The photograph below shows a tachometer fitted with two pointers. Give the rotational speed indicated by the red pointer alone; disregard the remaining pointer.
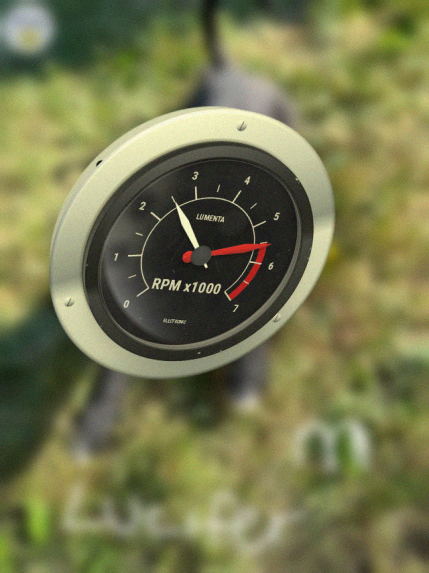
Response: 5500 rpm
